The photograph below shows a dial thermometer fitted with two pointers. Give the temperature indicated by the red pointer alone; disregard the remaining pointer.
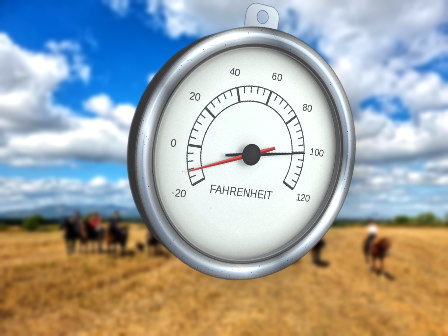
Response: -12 °F
